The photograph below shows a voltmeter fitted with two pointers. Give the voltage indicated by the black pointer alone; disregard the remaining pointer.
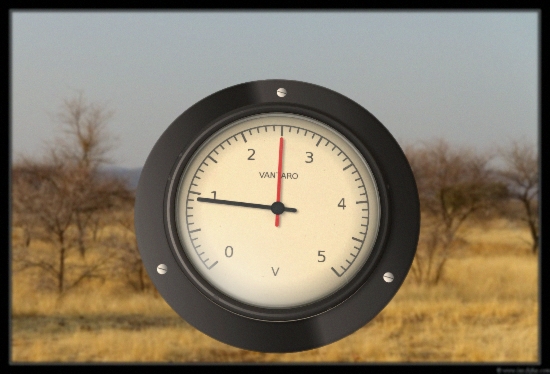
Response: 0.9 V
